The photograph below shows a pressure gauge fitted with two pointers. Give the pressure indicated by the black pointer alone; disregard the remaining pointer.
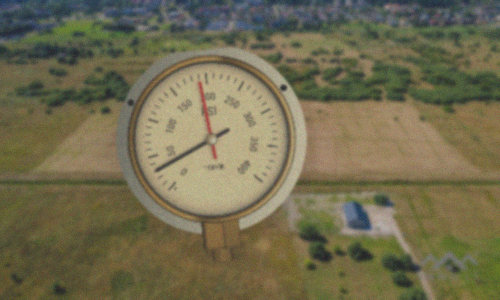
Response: 30 psi
